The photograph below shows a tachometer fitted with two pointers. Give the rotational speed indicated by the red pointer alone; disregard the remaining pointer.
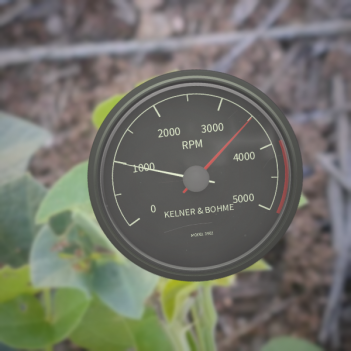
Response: 3500 rpm
